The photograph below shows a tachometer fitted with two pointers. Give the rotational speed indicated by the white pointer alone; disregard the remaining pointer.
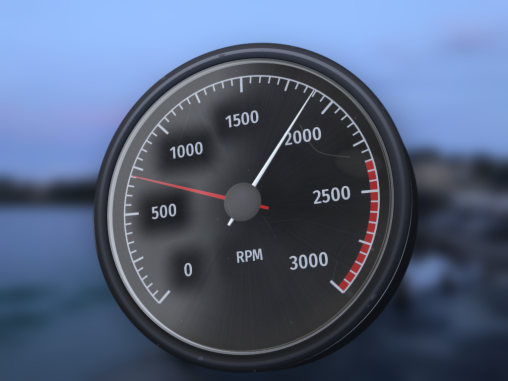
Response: 1900 rpm
